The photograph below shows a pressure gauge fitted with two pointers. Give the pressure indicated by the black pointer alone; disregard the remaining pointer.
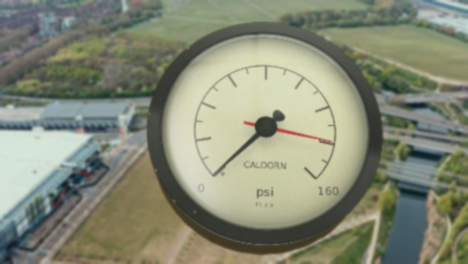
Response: 0 psi
